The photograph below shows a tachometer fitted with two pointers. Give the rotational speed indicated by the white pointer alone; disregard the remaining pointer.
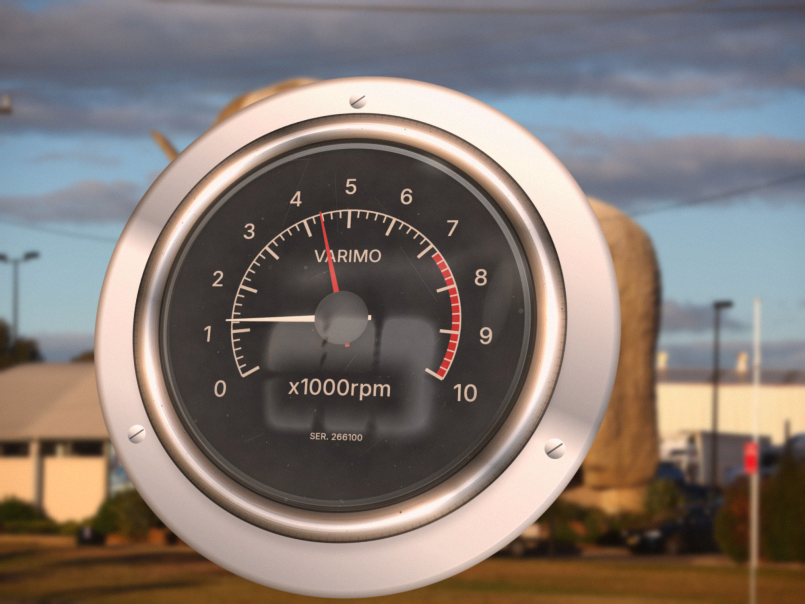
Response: 1200 rpm
